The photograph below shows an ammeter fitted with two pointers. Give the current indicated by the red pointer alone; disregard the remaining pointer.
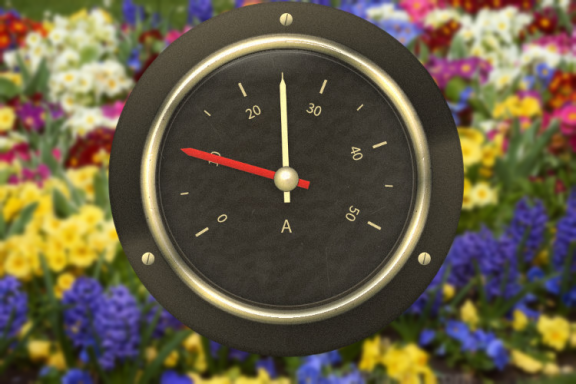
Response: 10 A
